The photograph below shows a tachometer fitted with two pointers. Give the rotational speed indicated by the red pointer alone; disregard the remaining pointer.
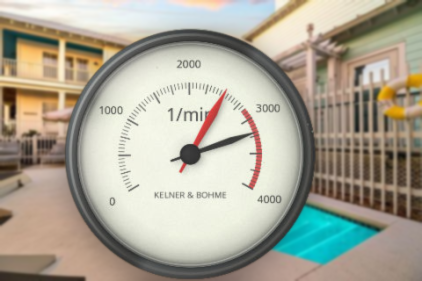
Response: 2500 rpm
